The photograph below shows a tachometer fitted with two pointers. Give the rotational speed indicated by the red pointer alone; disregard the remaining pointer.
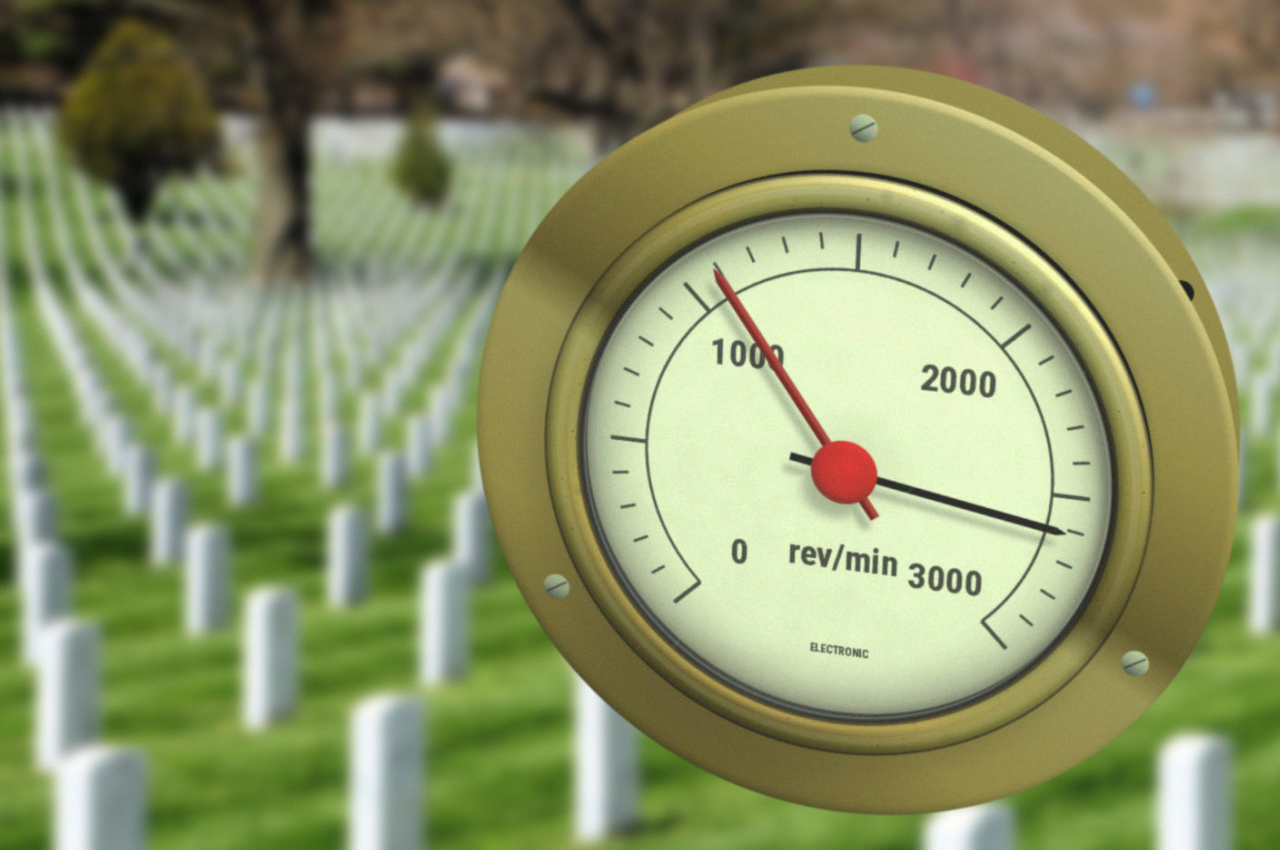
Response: 1100 rpm
